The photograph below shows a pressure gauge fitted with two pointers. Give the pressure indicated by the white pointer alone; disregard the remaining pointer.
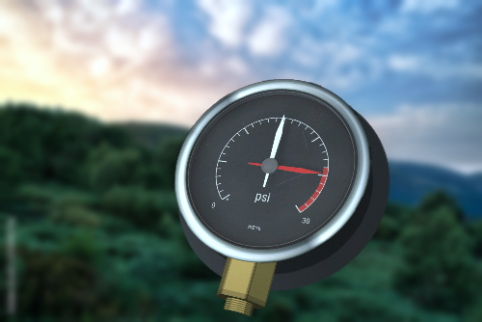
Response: 15 psi
